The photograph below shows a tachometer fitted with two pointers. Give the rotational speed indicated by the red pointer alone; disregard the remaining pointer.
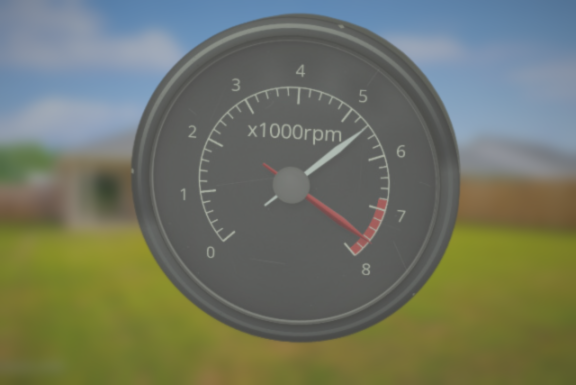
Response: 7600 rpm
